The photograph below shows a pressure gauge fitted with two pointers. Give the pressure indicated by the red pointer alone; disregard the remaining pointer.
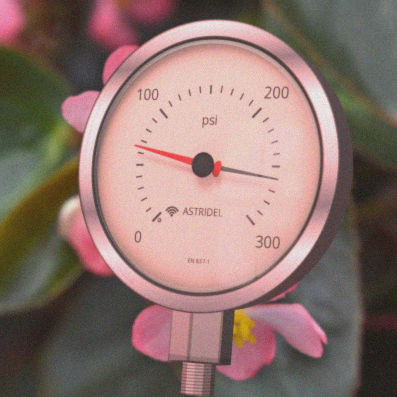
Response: 65 psi
